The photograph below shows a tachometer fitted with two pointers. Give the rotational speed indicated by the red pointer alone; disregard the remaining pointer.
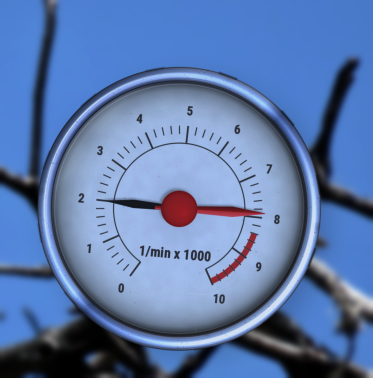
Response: 7900 rpm
